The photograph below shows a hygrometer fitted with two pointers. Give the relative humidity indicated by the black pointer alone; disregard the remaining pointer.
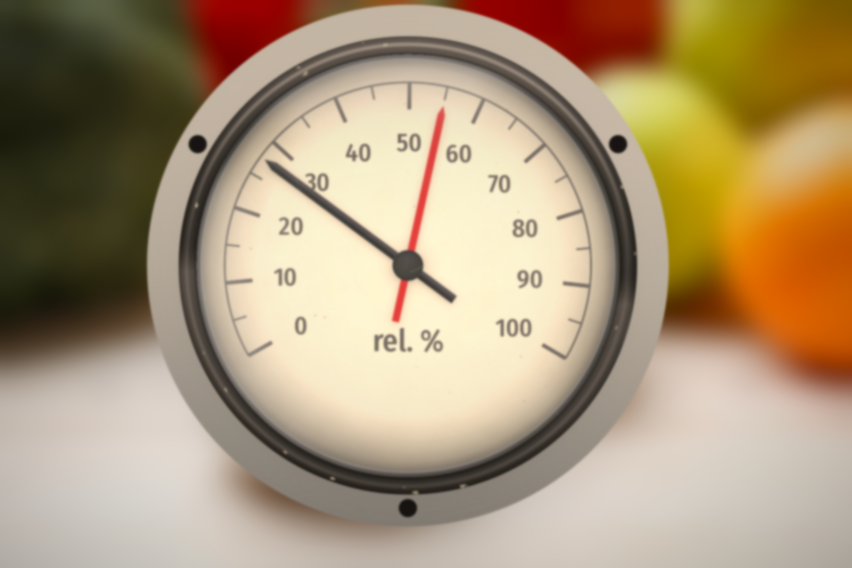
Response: 27.5 %
